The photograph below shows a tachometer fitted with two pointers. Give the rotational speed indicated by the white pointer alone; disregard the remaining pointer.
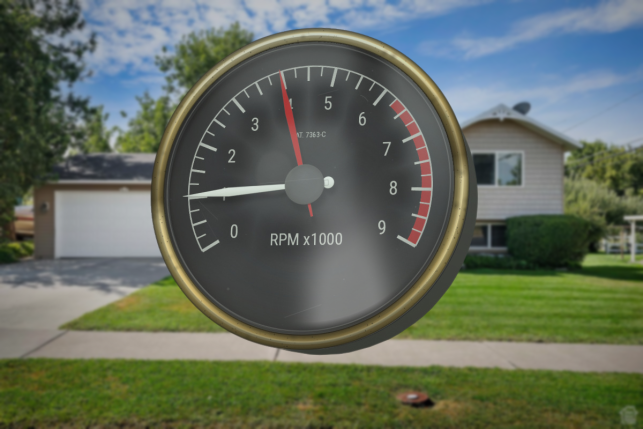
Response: 1000 rpm
